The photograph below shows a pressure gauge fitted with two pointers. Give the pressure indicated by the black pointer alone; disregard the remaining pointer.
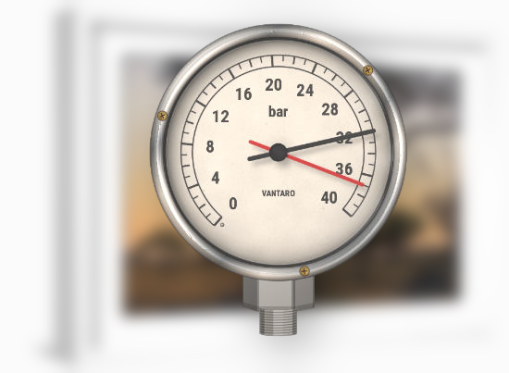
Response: 32 bar
